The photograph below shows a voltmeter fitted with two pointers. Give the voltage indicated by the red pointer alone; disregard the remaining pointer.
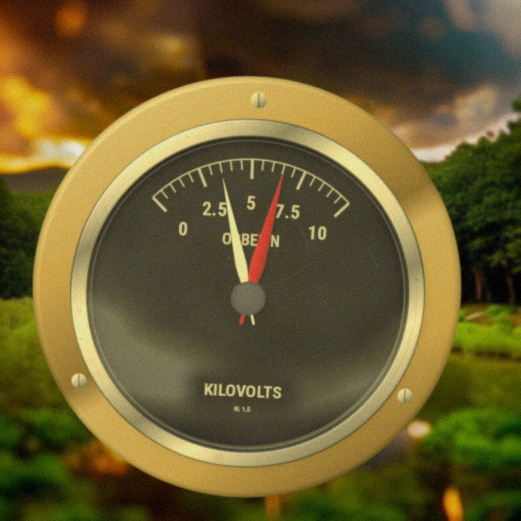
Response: 6.5 kV
